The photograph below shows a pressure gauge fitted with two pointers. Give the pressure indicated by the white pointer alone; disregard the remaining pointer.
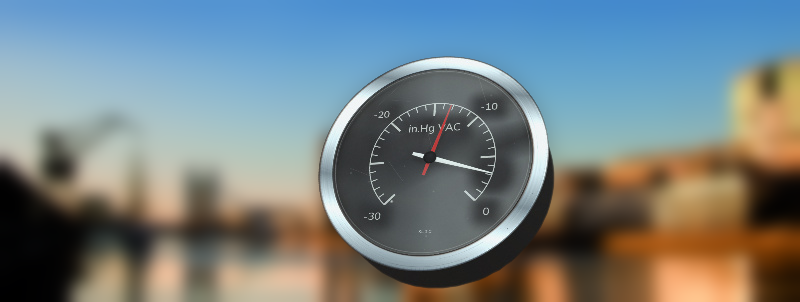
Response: -3 inHg
